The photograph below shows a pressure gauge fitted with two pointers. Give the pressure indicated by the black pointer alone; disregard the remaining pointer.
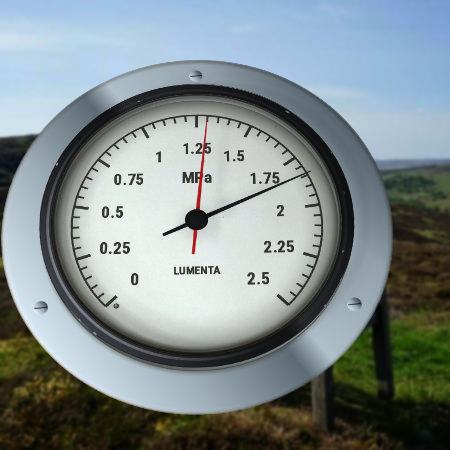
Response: 1.85 MPa
